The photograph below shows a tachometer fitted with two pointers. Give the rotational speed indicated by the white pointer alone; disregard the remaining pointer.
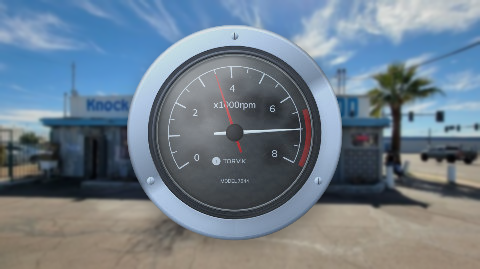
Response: 7000 rpm
